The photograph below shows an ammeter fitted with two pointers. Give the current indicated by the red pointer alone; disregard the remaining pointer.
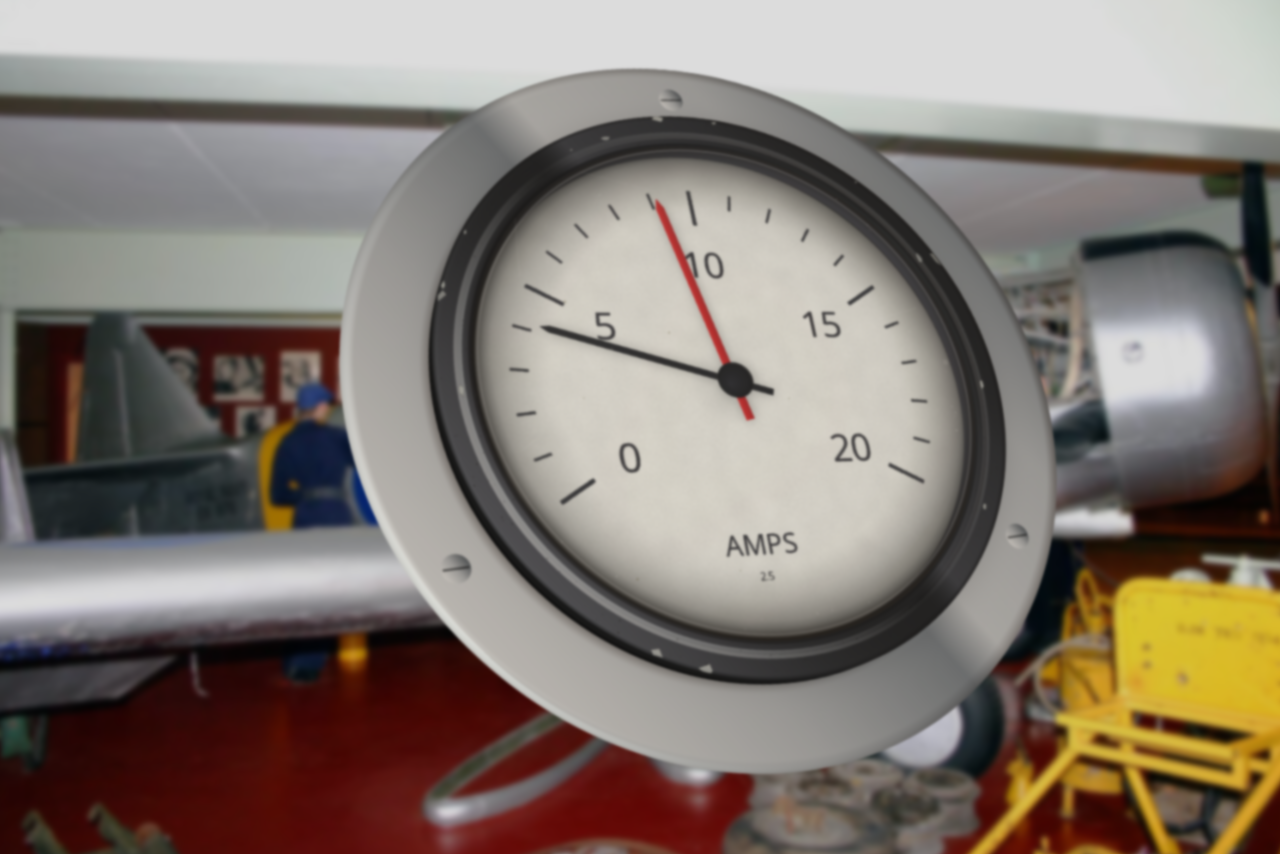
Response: 9 A
